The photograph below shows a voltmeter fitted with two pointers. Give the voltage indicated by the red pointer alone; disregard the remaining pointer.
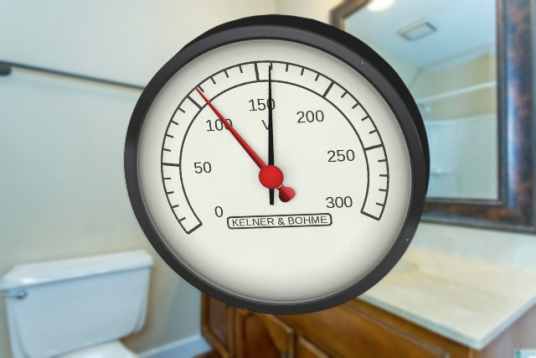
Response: 110 V
